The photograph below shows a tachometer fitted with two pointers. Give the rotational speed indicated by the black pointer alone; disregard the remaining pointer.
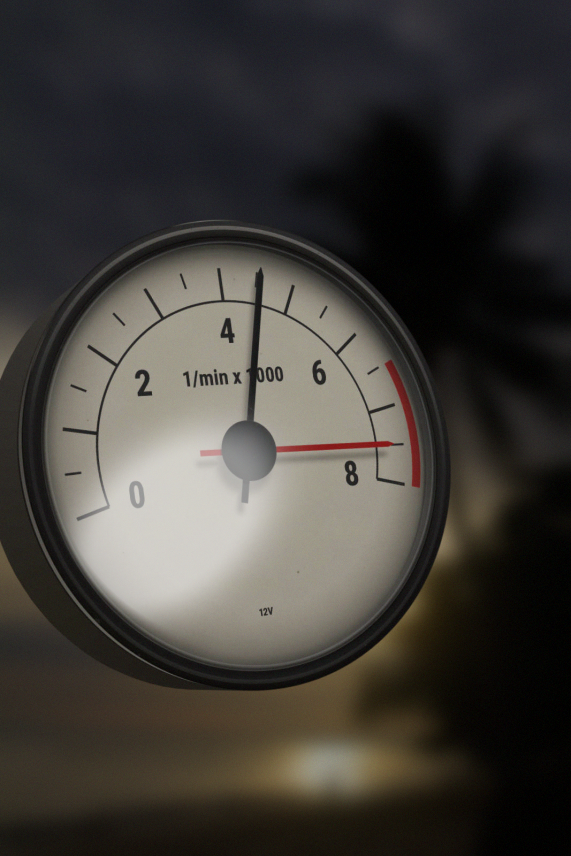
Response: 4500 rpm
